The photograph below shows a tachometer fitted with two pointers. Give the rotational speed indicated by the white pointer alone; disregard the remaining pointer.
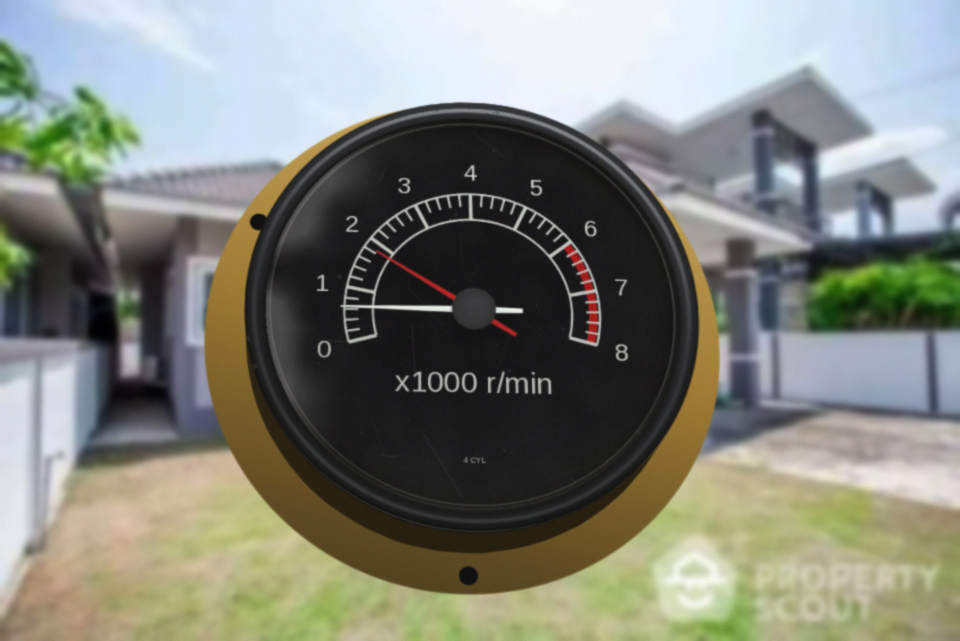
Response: 600 rpm
